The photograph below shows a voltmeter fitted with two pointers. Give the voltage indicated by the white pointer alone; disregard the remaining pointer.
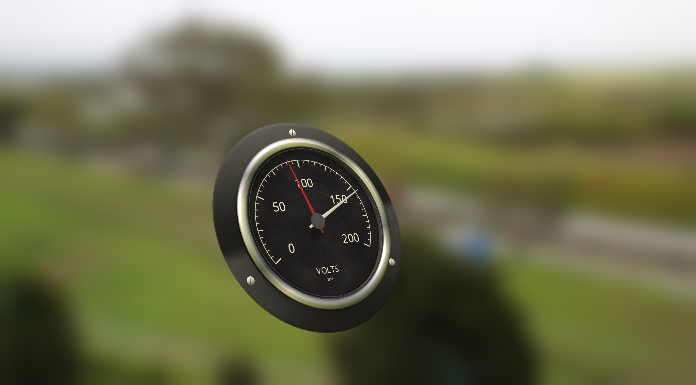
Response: 155 V
